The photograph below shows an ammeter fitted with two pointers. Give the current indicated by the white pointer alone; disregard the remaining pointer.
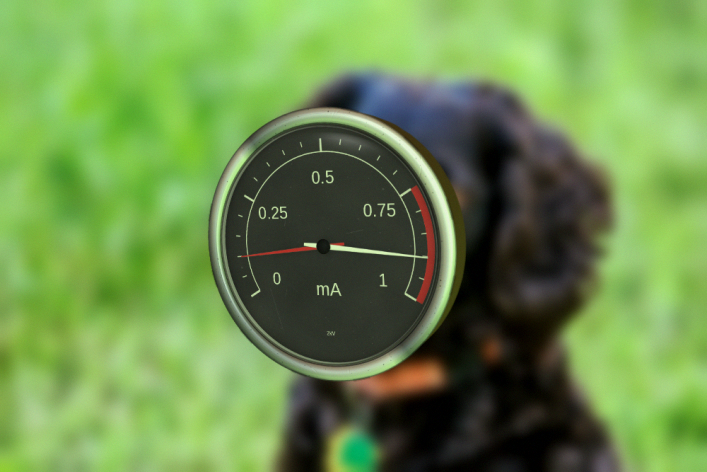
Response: 0.9 mA
